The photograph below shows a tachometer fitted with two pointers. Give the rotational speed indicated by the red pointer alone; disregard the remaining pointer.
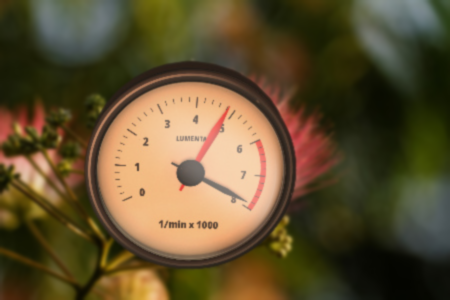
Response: 4800 rpm
